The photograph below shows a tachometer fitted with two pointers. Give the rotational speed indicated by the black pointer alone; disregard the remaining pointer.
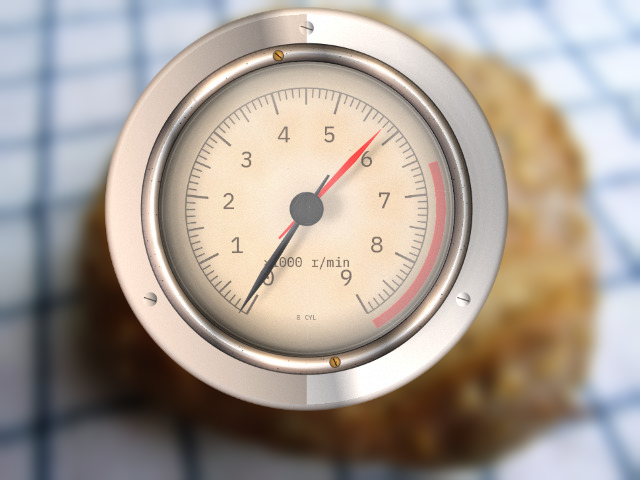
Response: 100 rpm
